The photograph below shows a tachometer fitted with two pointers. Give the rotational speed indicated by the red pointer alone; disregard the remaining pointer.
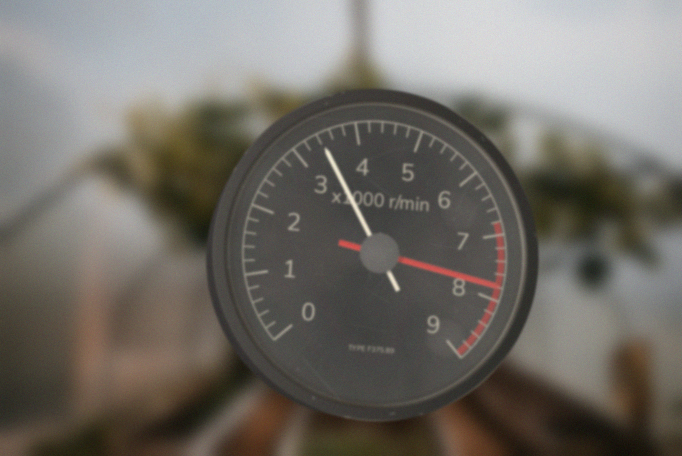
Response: 7800 rpm
